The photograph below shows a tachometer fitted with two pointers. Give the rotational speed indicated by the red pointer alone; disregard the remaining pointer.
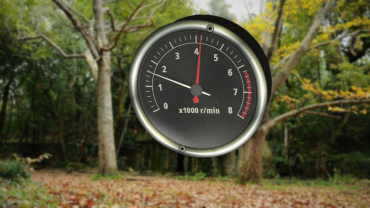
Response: 4200 rpm
